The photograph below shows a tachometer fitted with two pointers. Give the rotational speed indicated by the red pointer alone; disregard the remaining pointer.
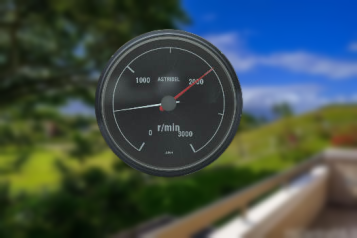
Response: 2000 rpm
